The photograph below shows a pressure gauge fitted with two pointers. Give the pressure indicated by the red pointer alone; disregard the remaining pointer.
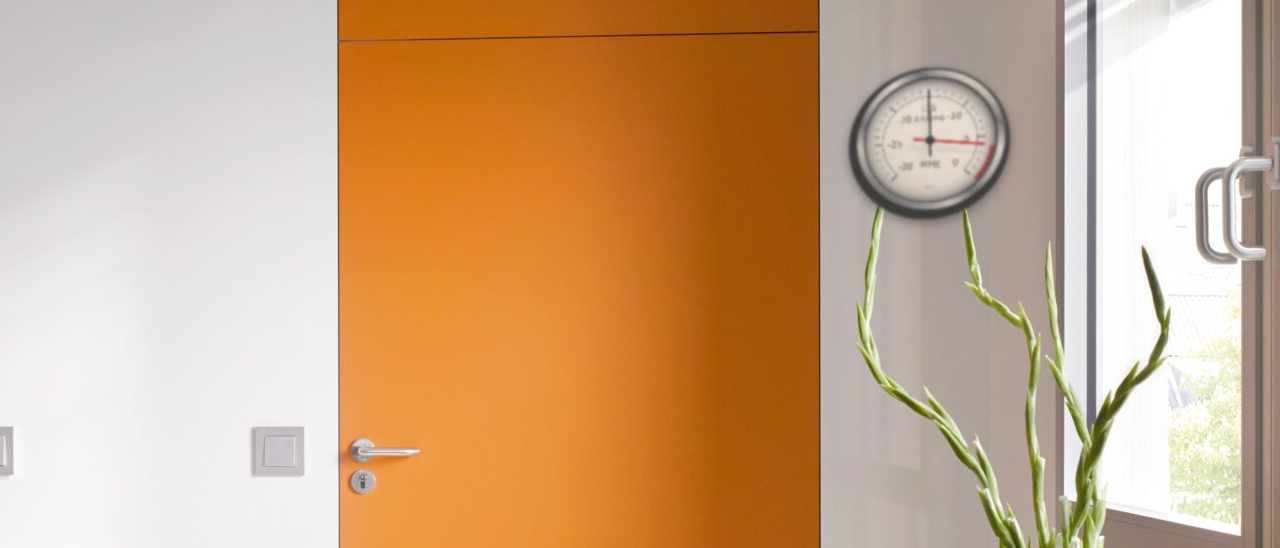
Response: -4 inHg
